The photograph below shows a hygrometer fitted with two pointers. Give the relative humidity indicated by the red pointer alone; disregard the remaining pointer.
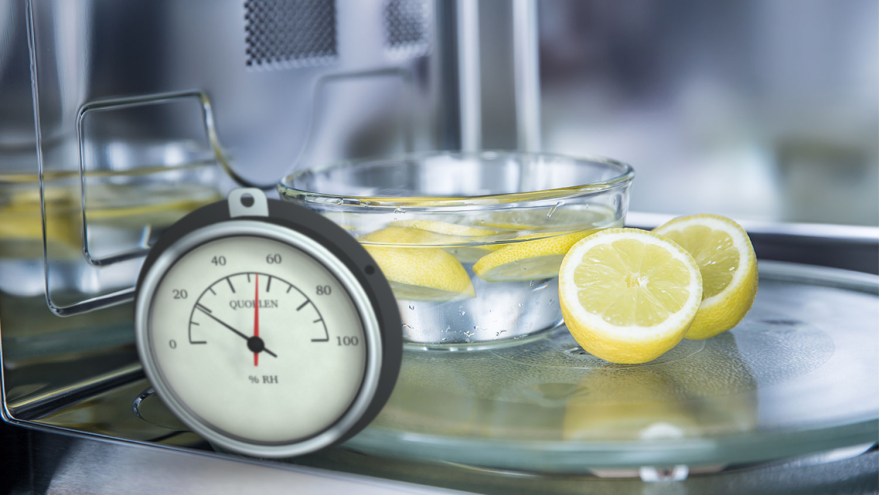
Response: 55 %
